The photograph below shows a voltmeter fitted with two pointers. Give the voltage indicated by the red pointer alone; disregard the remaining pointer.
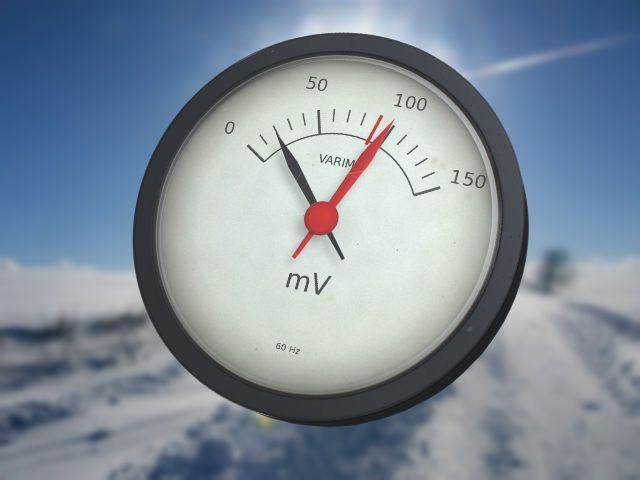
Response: 100 mV
